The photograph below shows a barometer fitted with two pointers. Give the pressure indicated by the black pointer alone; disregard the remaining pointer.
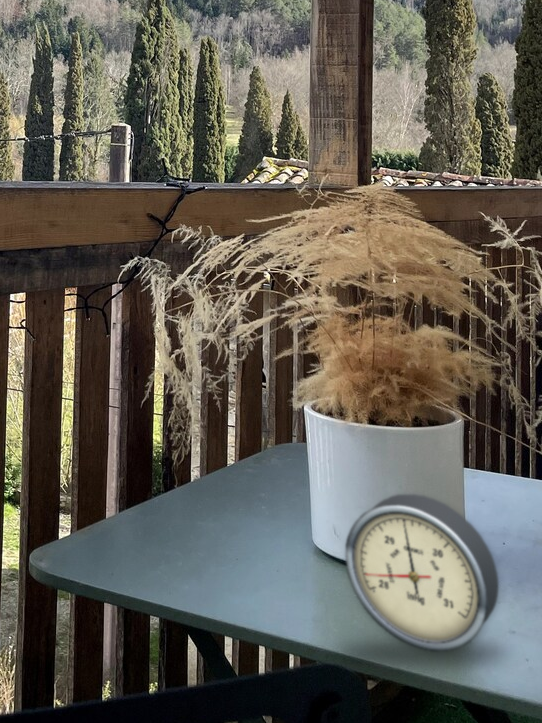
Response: 29.4 inHg
